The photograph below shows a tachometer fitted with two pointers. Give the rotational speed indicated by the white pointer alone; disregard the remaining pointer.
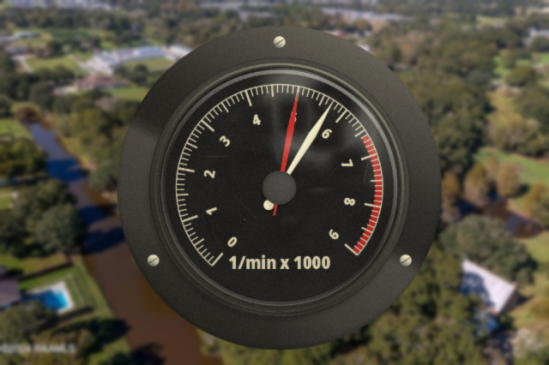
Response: 5700 rpm
